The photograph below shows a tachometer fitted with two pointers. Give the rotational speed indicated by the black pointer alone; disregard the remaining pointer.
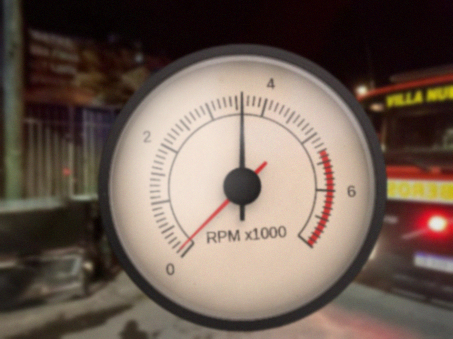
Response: 3600 rpm
